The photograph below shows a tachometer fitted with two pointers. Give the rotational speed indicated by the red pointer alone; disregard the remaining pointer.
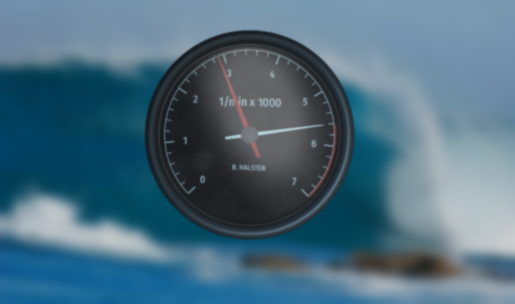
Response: 2900 rpm
